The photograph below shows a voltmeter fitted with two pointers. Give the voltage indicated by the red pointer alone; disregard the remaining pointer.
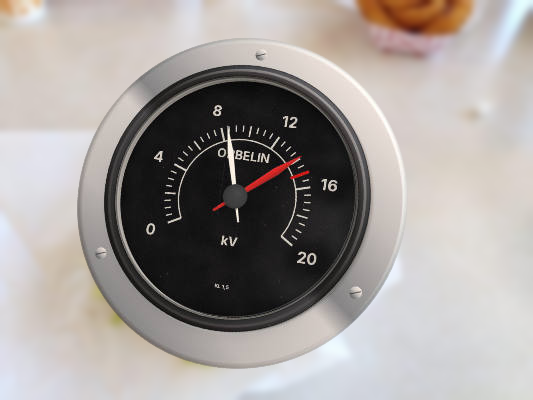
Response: 14 kV
